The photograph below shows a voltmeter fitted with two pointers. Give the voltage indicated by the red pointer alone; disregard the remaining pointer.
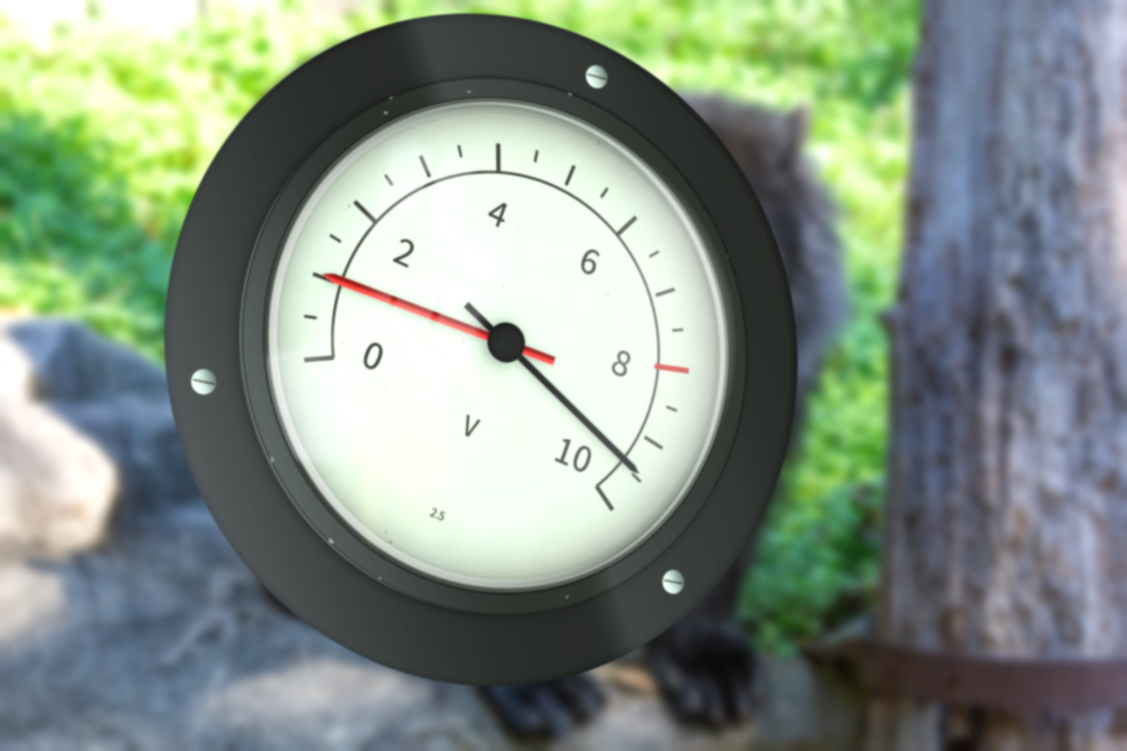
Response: 1 V
